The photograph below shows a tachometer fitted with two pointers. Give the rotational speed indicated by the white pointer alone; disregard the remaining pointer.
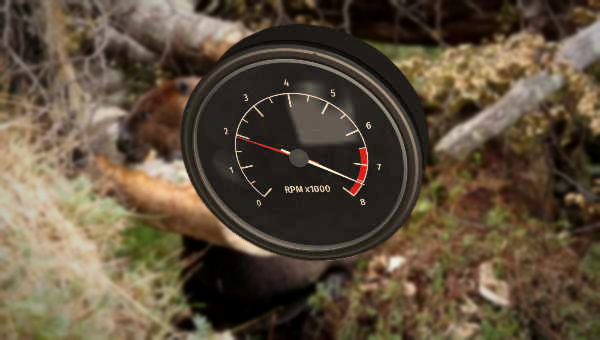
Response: 7500 rpm
